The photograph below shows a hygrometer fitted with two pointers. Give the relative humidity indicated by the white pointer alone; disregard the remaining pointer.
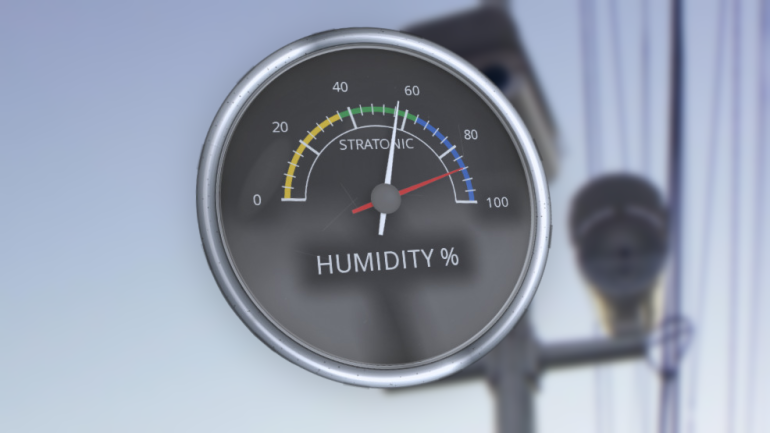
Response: 56 %
